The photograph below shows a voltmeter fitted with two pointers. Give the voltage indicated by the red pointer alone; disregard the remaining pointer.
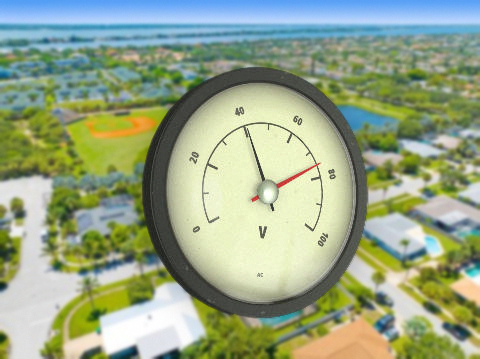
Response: 75 V
